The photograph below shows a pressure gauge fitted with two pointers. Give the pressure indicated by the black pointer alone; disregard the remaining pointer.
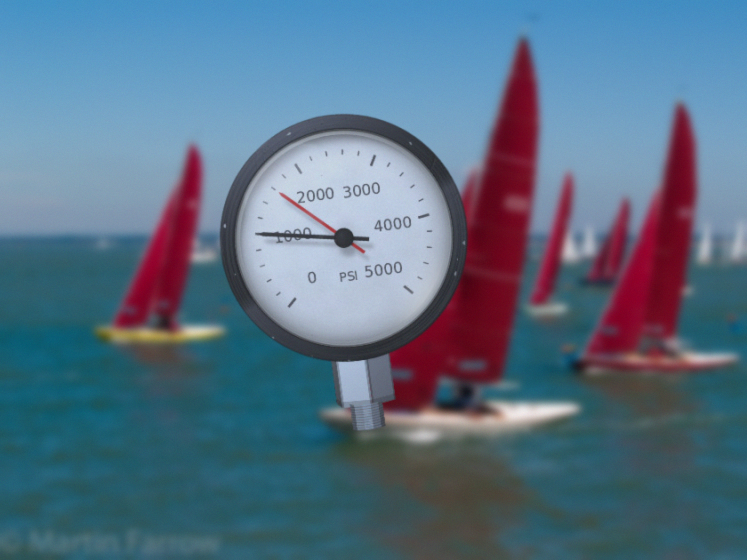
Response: 1000 psi
